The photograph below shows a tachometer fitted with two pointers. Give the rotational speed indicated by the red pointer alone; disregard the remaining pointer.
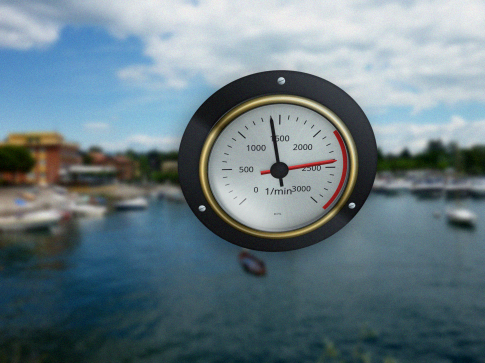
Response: 2400 rpm
